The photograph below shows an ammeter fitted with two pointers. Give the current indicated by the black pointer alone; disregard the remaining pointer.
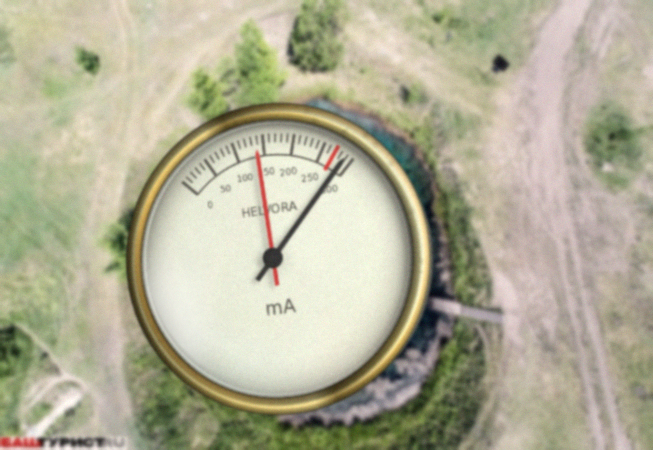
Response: 290 mA
